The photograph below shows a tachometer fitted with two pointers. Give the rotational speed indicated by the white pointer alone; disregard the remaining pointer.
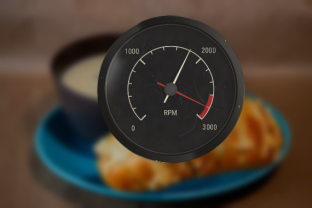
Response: 1800 rpm
